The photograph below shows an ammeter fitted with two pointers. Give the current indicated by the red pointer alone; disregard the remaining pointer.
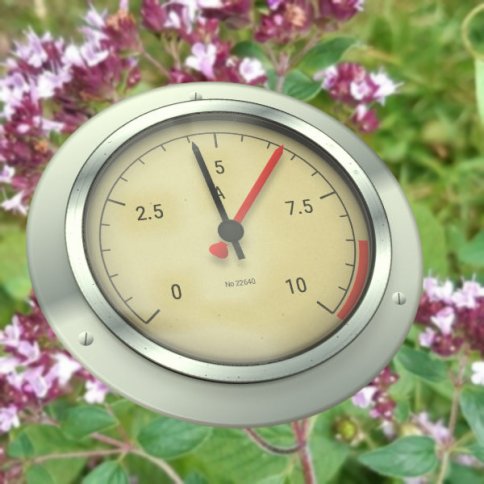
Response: 6.25 A
